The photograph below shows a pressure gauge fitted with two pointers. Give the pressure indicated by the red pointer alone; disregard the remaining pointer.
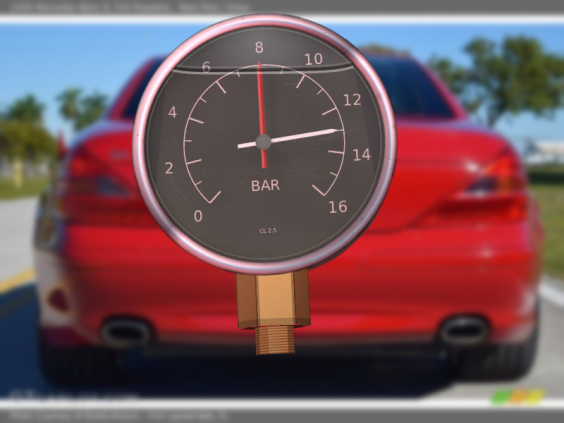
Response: 8 bar
